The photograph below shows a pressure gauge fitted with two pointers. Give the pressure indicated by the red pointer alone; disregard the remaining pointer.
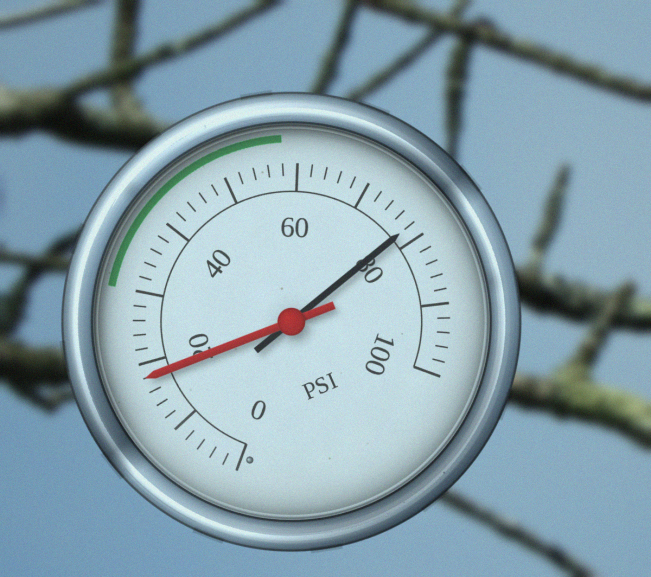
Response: 18 psi
